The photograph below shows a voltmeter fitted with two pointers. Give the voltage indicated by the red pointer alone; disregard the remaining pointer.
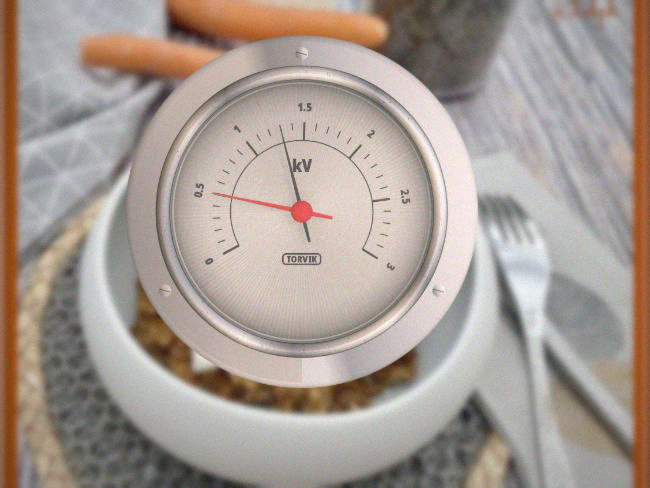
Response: 0.5 kV
